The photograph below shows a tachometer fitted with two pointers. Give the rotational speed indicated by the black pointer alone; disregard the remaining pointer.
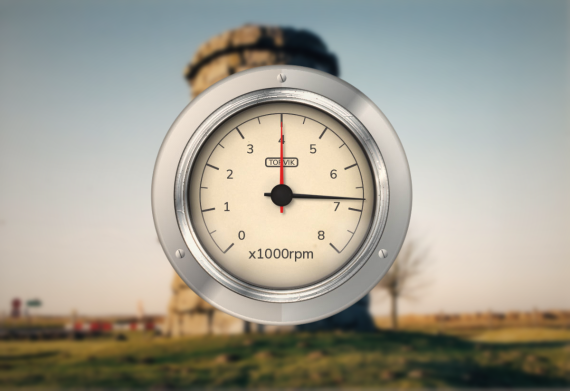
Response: 6750 rpm
